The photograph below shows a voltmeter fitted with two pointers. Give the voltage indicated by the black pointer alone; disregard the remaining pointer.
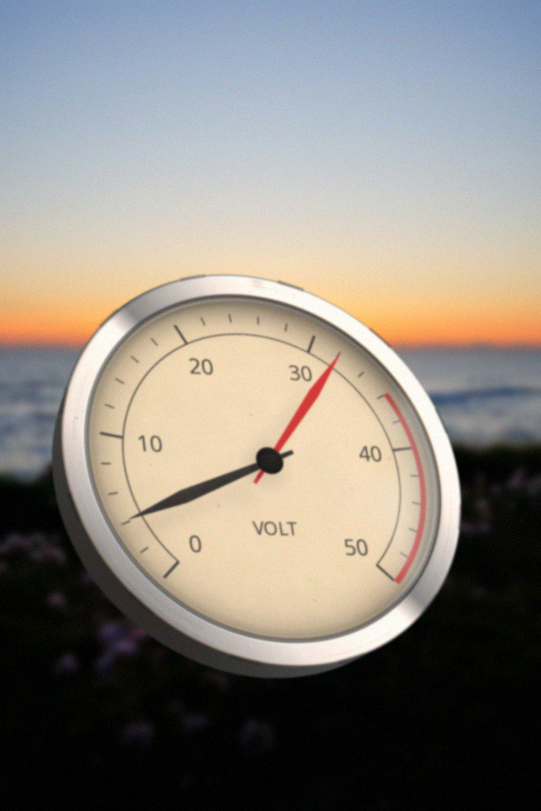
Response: 4 V
